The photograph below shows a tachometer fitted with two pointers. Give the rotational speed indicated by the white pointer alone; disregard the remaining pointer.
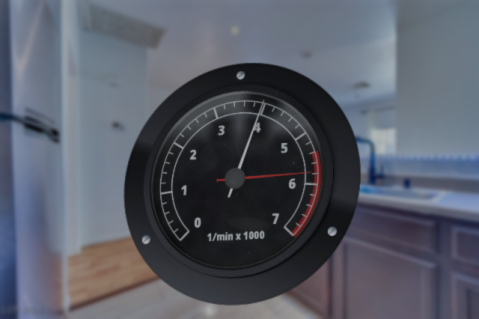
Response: 4000 rpm
